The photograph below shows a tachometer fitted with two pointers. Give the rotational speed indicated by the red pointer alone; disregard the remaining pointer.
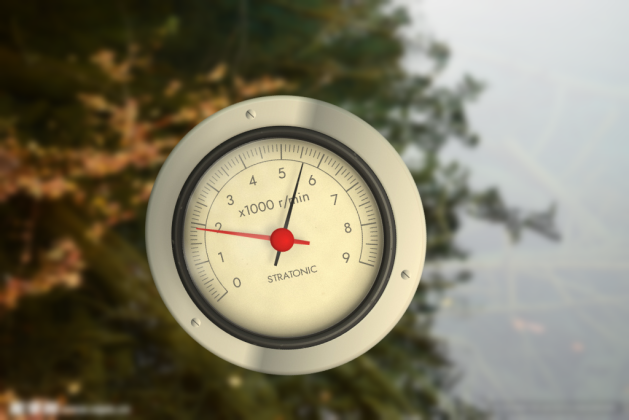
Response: 1900 rpm
